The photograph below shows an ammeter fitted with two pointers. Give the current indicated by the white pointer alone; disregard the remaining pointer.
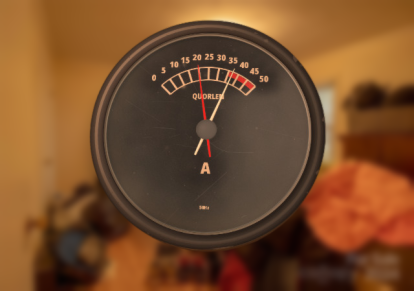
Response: 37.5 A
